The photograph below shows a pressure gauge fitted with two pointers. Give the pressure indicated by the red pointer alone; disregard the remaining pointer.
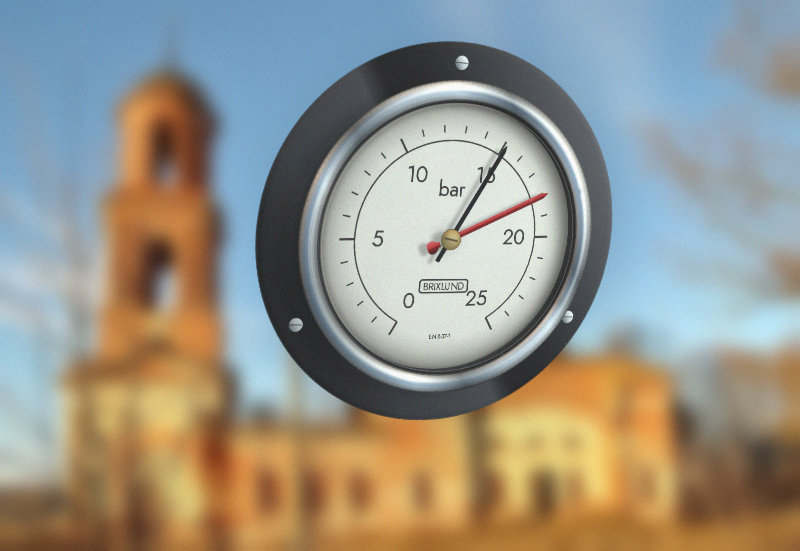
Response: 18 bar
